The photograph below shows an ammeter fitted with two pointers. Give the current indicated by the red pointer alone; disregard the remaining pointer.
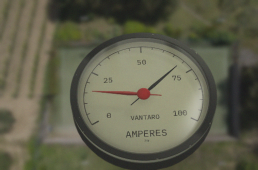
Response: 15 A
